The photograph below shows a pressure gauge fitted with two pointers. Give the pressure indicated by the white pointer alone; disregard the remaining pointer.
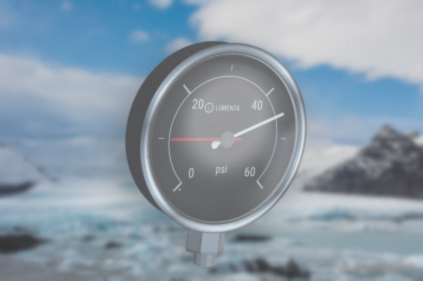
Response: 45 psi
